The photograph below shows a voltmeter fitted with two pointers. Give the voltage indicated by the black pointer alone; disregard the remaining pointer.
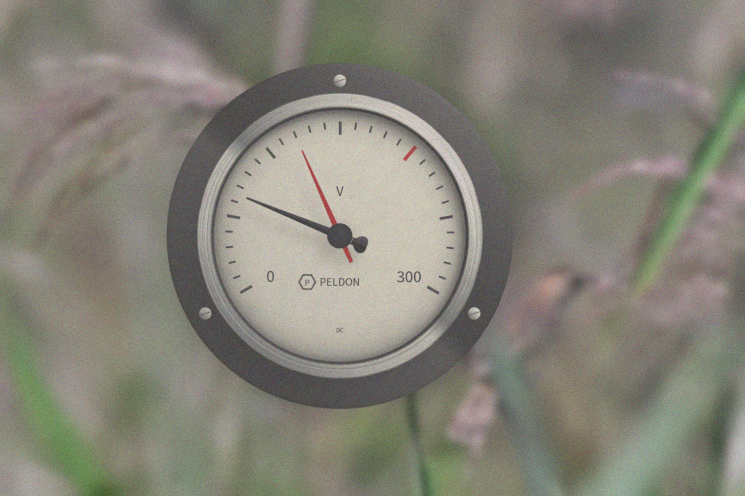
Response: 65 V
